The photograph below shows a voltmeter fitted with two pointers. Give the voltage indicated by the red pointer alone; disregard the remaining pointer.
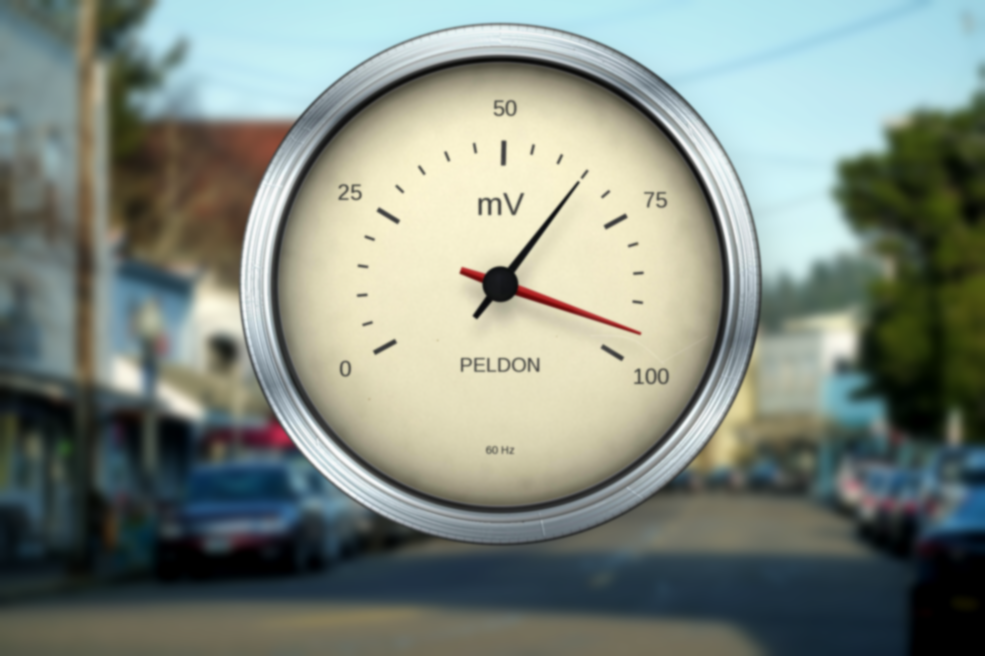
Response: 95 mV
